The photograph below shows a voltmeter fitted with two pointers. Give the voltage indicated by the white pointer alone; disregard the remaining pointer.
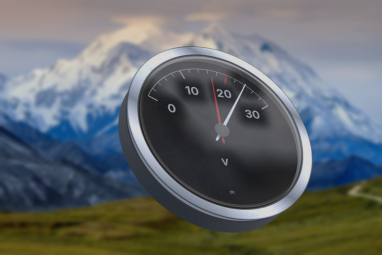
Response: 24 V
